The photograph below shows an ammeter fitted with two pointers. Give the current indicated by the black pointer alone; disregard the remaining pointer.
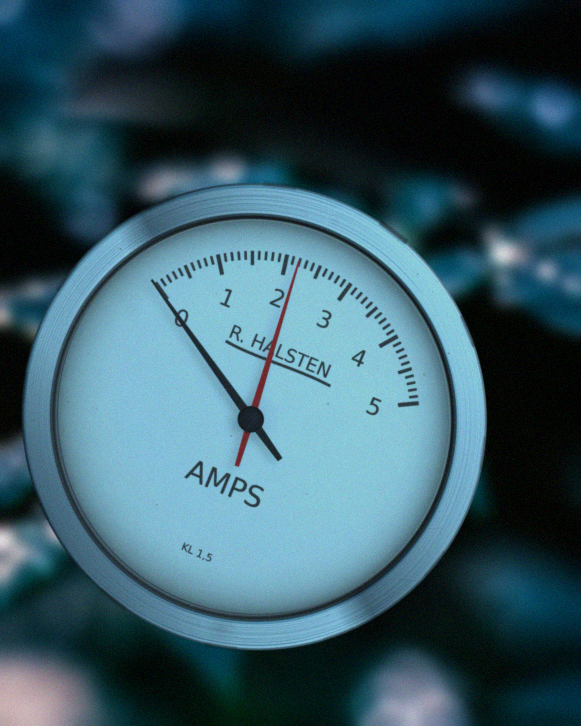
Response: 0 A
